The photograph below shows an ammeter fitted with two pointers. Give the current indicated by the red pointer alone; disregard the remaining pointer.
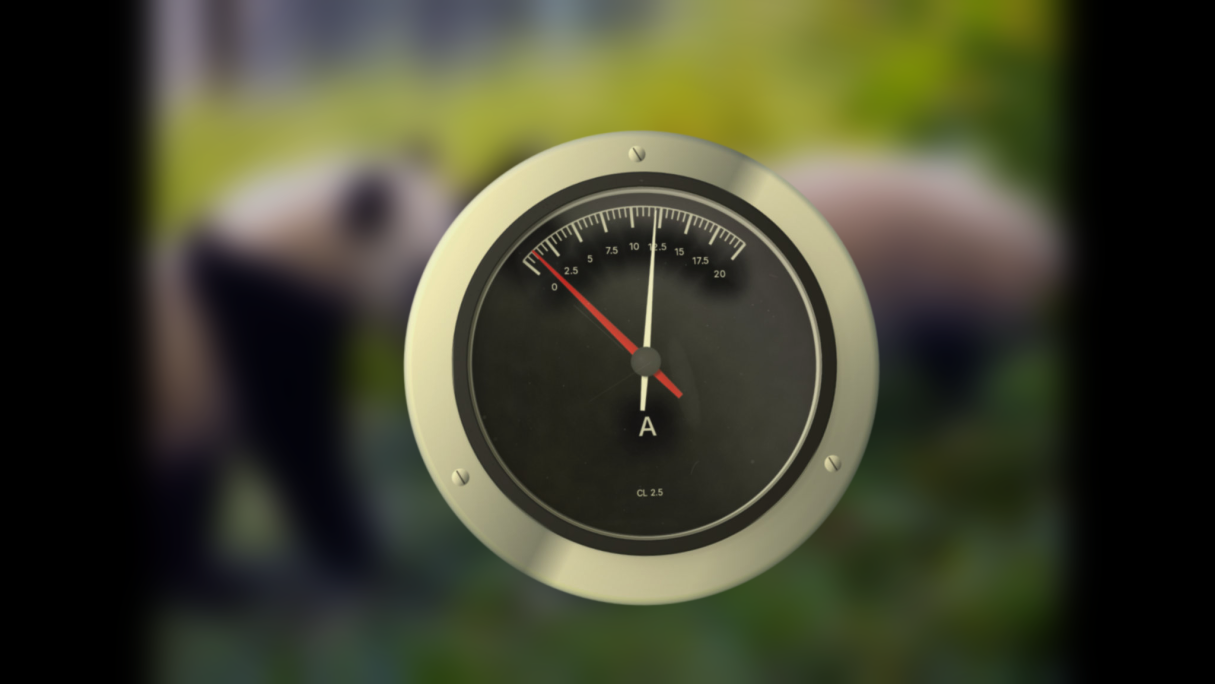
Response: 1 A
